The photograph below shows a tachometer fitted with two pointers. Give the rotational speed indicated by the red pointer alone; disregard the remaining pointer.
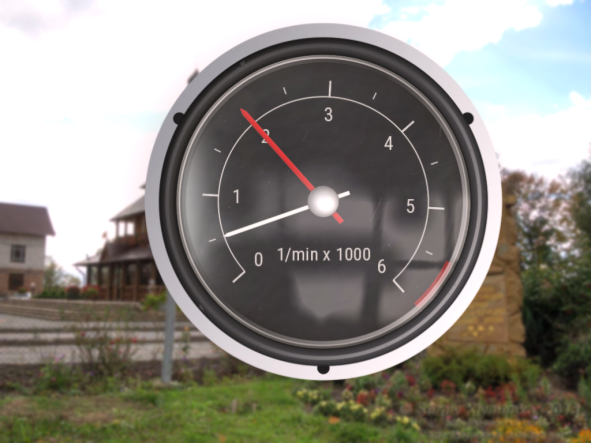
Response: 2000 rpm
